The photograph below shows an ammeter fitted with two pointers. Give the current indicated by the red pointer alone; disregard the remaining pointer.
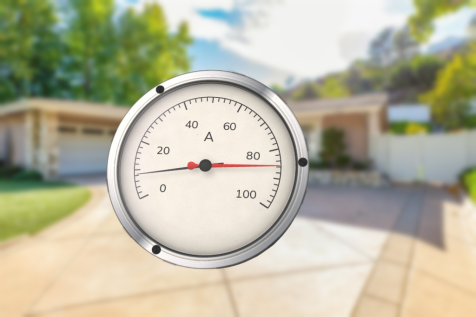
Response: 86 A
